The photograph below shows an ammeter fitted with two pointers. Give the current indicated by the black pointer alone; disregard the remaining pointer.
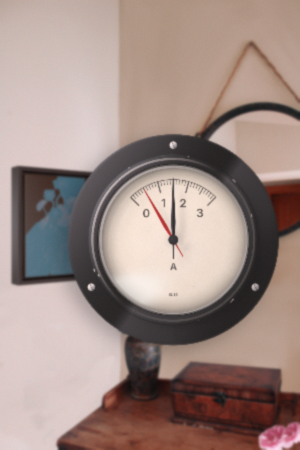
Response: 1.5 A
